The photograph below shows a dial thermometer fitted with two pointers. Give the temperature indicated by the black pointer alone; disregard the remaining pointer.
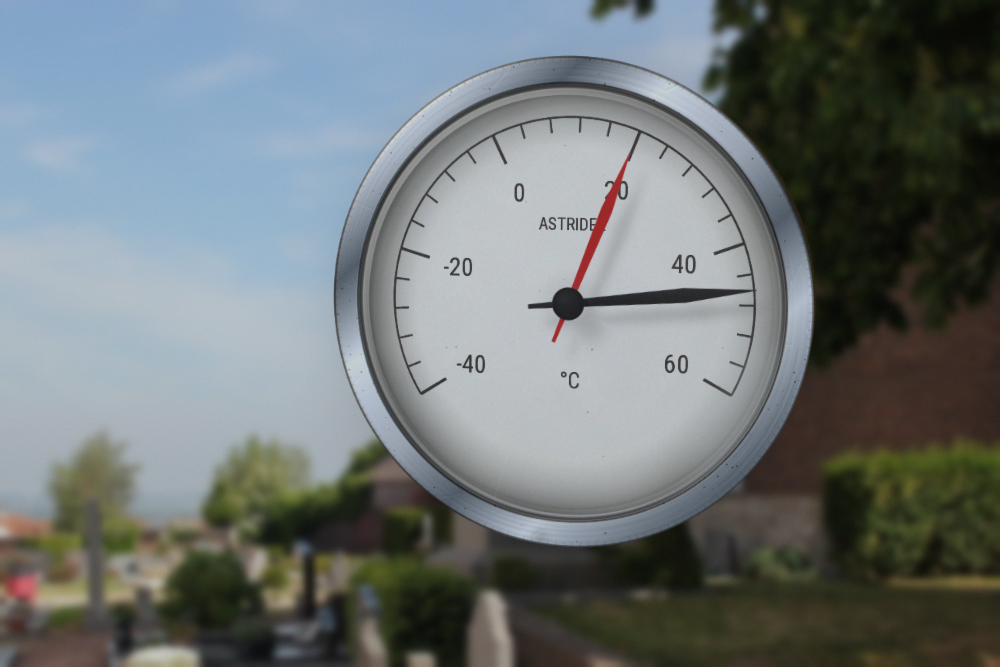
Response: 46 °C
